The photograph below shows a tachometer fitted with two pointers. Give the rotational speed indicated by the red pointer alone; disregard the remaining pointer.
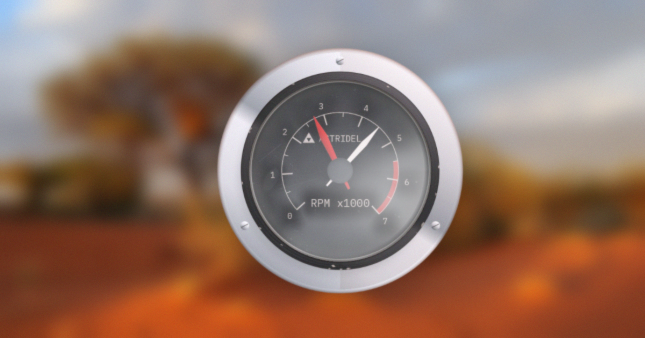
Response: 2750 rpm
